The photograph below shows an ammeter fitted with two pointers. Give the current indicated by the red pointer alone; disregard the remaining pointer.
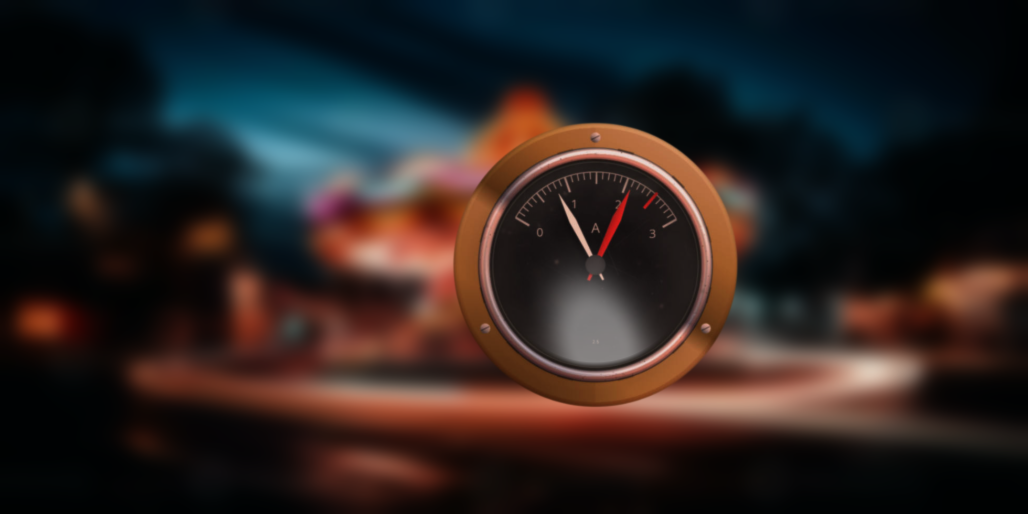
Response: 2.1 A
